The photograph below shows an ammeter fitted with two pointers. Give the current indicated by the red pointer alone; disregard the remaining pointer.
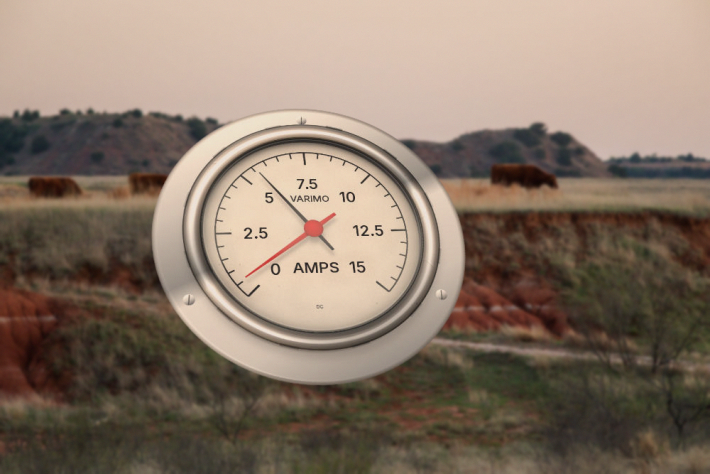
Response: 0.5 A
